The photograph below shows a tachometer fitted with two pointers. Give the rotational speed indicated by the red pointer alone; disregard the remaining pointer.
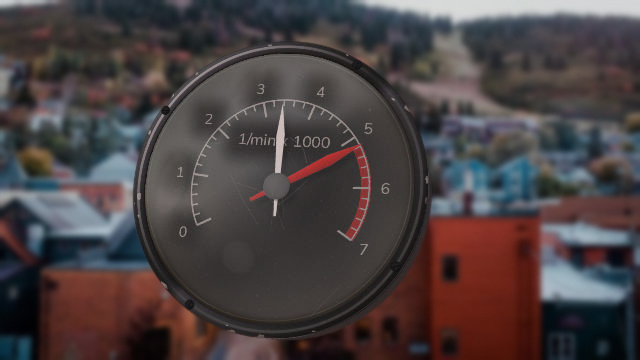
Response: 5200 rpm
